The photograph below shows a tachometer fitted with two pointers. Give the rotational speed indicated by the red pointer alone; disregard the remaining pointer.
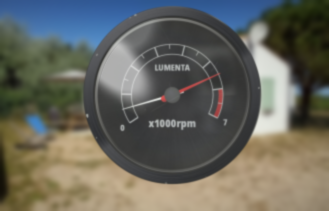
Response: 5500 rpm
